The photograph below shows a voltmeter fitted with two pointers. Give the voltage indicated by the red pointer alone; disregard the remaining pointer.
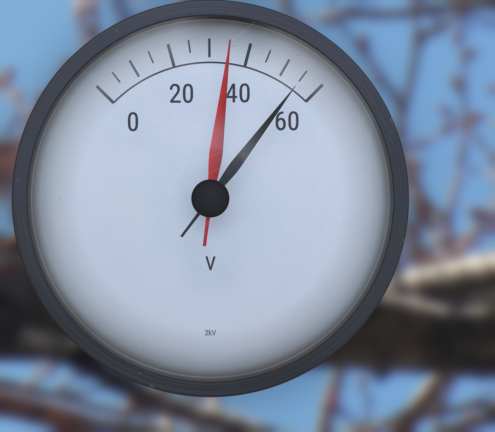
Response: 35 V
